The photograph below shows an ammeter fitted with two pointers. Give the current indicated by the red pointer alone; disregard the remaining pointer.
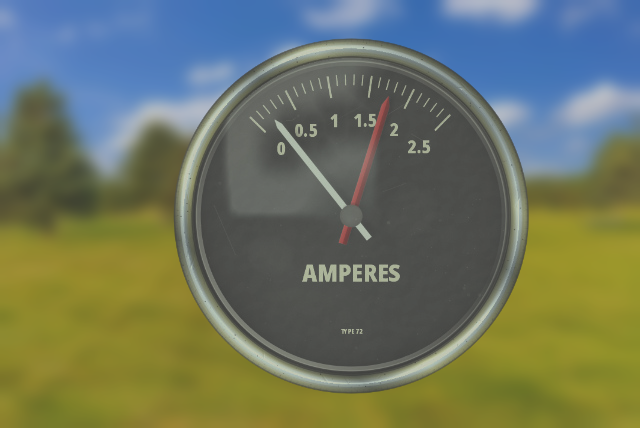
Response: 1.75 A
